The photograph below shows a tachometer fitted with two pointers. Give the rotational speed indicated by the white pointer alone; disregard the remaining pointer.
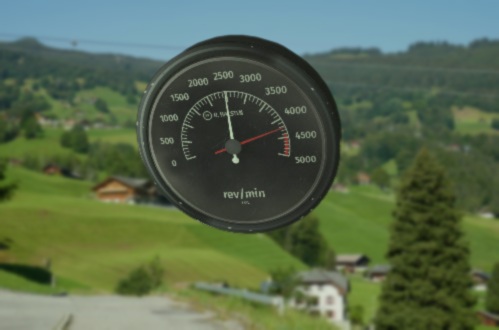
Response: 2500 rpm
